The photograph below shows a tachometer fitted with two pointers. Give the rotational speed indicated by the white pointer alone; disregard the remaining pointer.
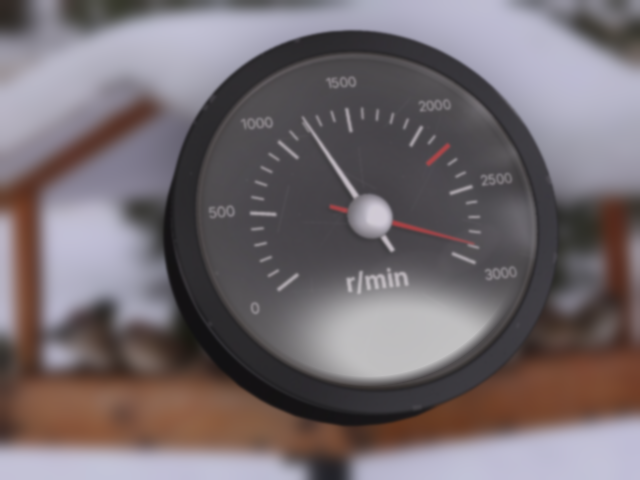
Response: 1200 rpm
